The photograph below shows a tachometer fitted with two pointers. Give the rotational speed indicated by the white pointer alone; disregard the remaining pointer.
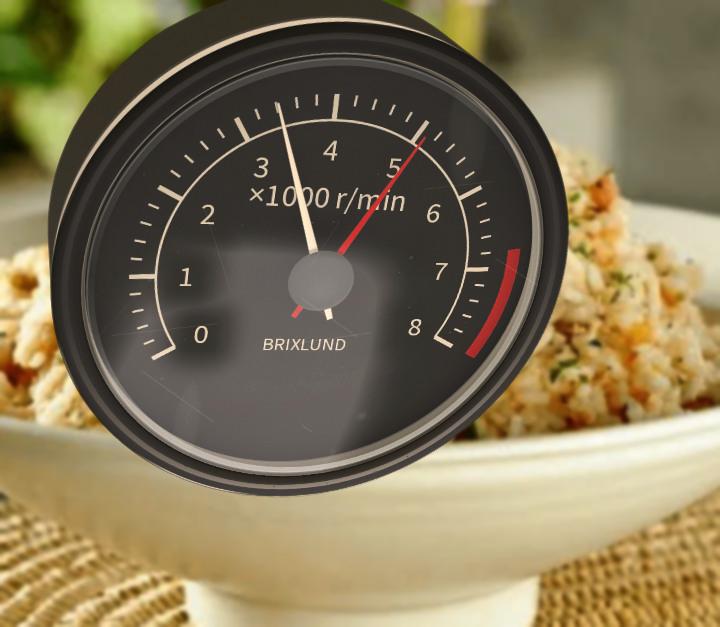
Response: 3400 rpm
